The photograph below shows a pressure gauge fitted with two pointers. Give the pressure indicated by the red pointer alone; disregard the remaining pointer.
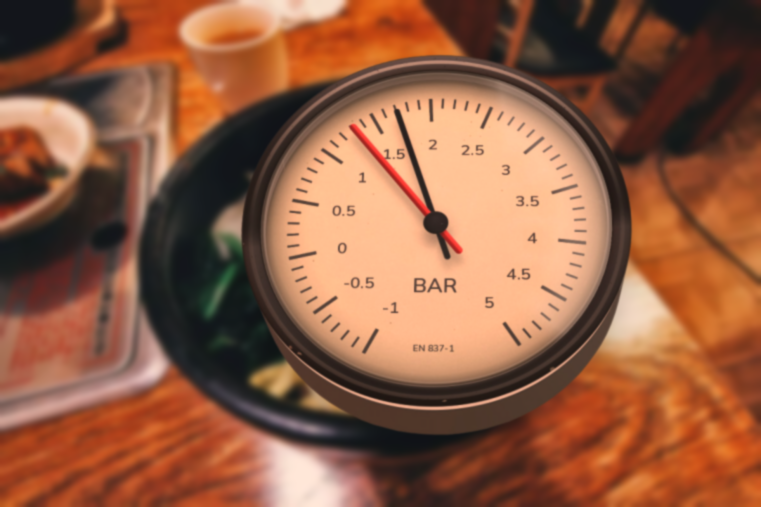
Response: 1.3 bar
